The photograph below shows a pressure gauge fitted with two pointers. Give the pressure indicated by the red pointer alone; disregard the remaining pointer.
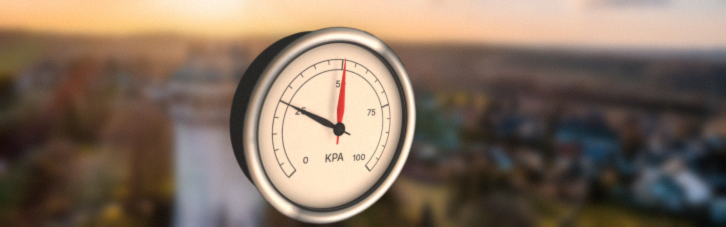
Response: 50 kPa
